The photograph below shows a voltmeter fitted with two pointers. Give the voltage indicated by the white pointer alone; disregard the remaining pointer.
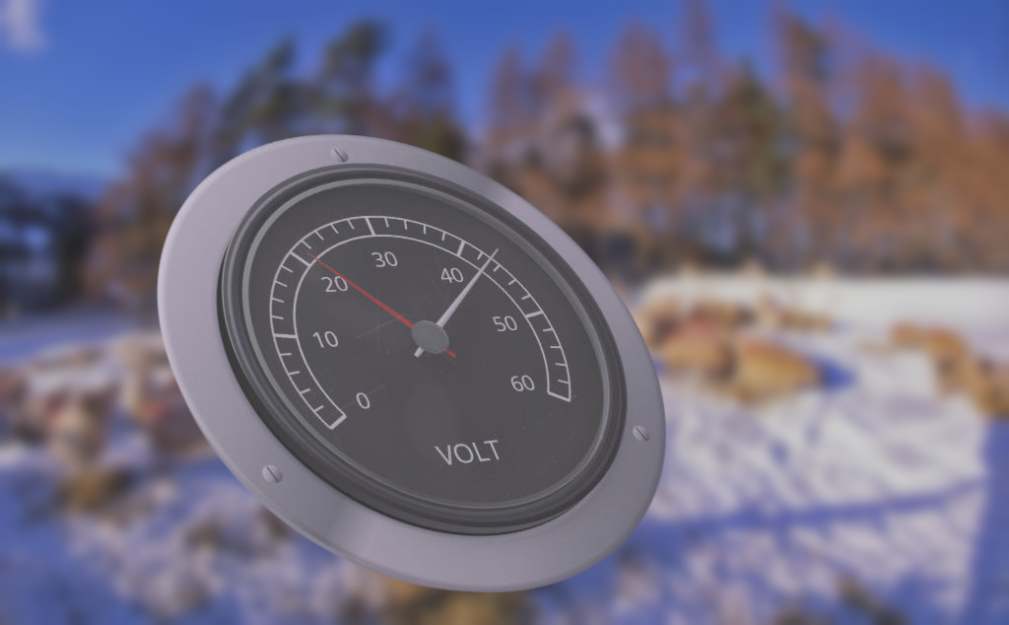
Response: 43 V
